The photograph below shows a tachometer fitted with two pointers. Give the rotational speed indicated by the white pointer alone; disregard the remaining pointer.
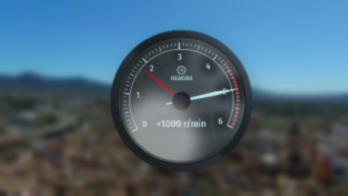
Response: 5000 rpm
